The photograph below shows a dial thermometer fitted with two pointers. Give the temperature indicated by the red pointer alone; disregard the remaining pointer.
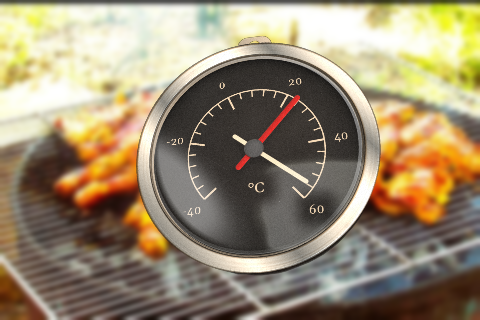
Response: 24 °C
